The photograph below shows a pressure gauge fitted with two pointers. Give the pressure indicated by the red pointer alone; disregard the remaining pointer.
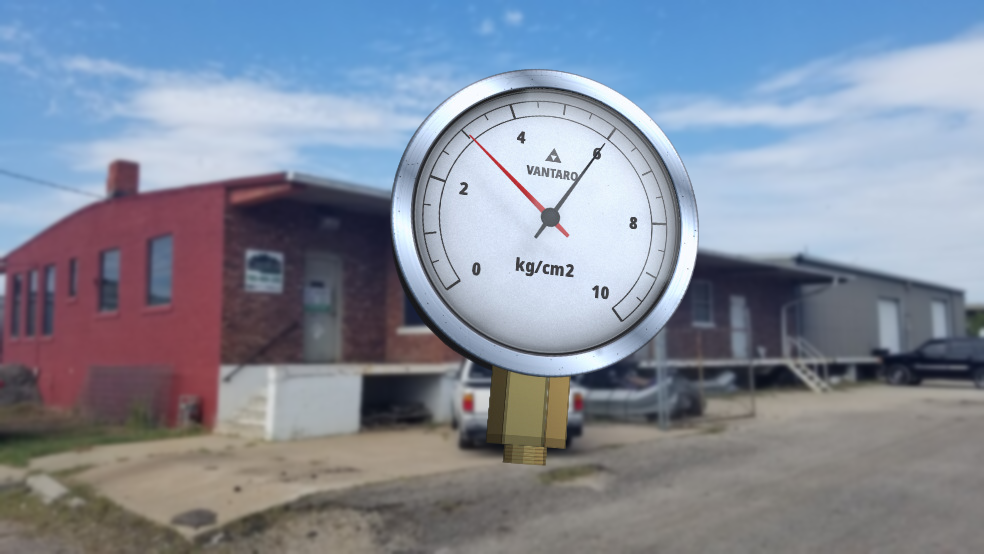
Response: 3 kg/cm²
